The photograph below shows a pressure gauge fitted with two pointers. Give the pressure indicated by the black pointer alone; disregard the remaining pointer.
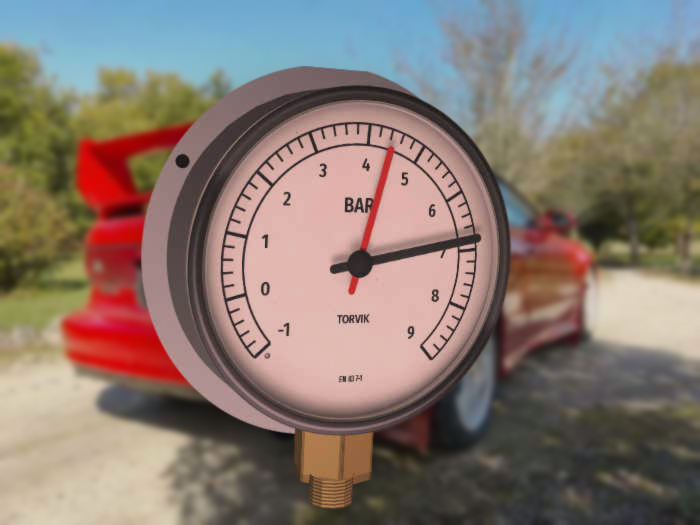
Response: 6.8 bar
